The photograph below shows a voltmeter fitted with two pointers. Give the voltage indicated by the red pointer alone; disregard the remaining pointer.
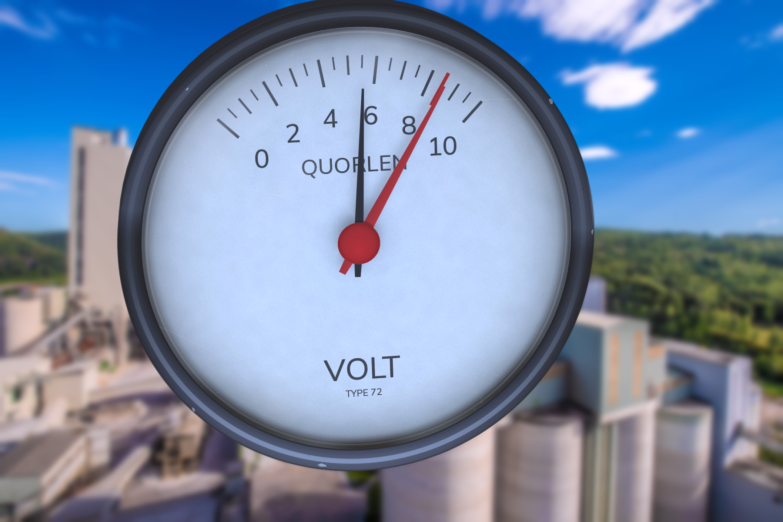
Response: 8.5 V
